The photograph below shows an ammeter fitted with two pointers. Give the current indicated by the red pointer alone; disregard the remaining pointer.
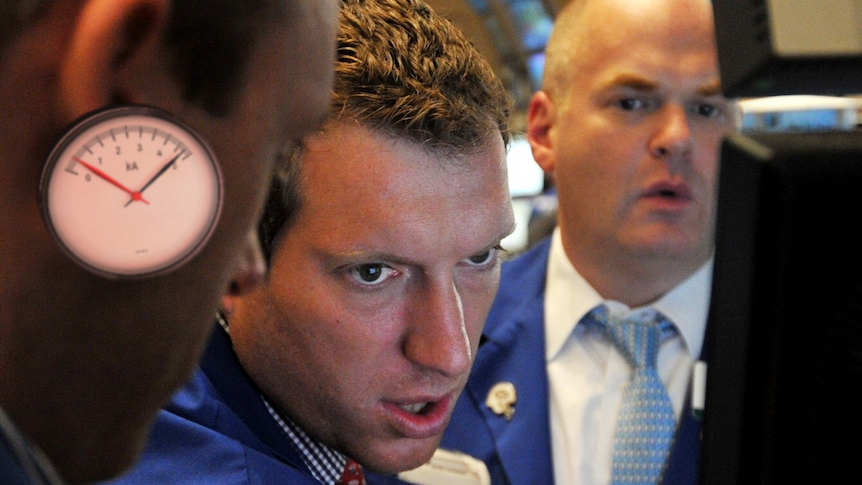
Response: 0.5 kA
